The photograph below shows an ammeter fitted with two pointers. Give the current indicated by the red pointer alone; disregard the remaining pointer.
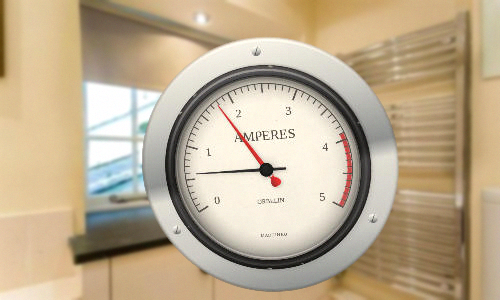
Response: 1.8 A
